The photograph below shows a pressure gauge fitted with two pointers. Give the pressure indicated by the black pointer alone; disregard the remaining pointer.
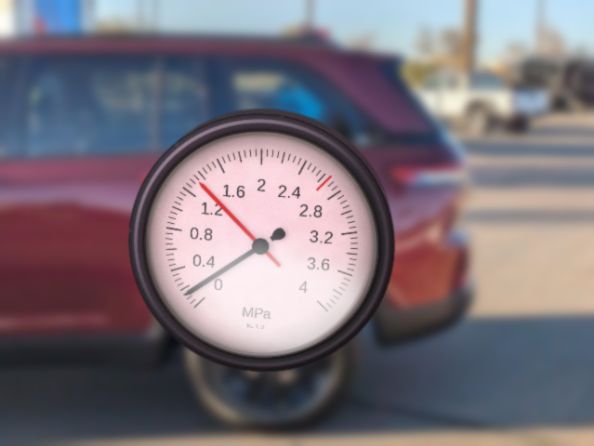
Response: 0.15 MPa
